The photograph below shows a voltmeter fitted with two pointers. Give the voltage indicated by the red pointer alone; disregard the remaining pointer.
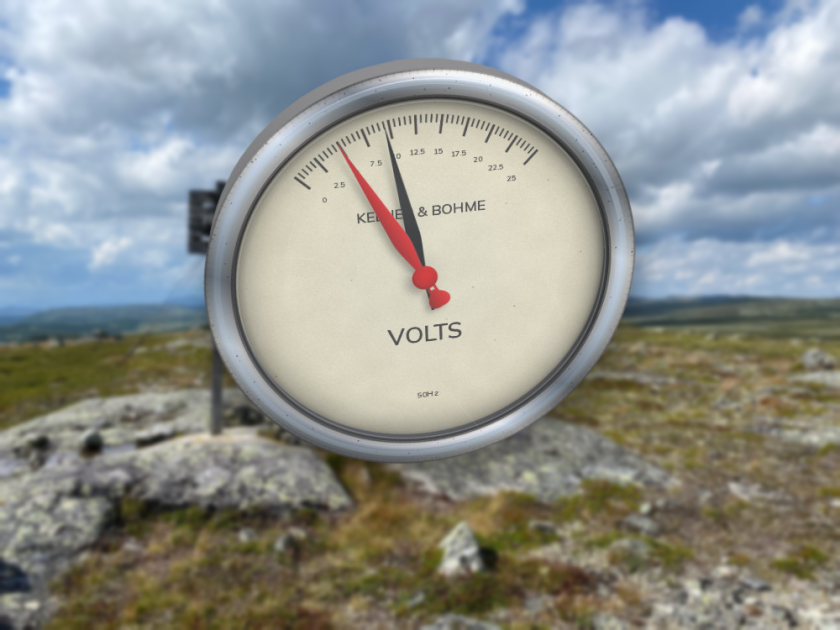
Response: 5 V
